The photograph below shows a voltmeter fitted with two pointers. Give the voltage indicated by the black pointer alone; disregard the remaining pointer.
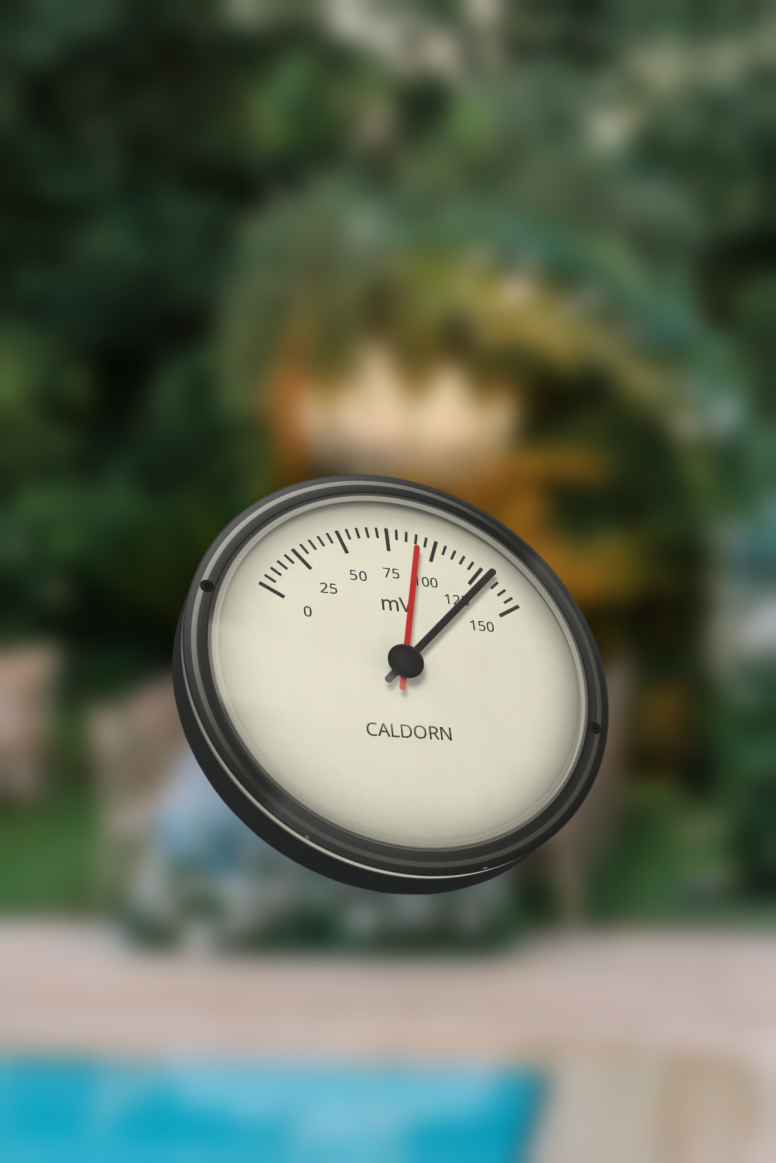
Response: 130 mV
